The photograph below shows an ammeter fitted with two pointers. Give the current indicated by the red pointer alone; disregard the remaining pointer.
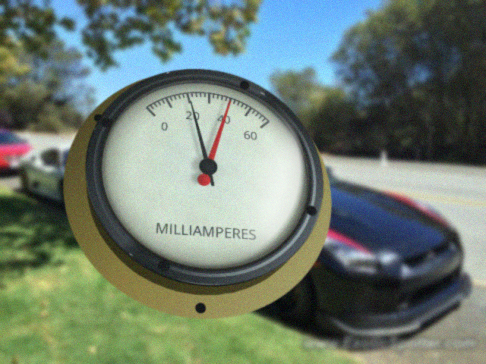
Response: 40 mA
